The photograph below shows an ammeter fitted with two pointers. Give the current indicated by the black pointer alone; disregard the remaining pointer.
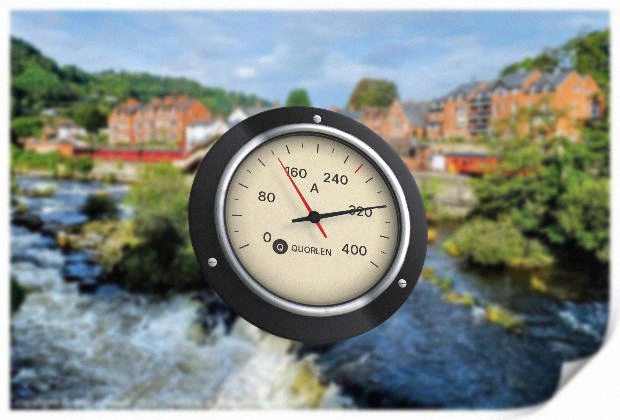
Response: 320 A
